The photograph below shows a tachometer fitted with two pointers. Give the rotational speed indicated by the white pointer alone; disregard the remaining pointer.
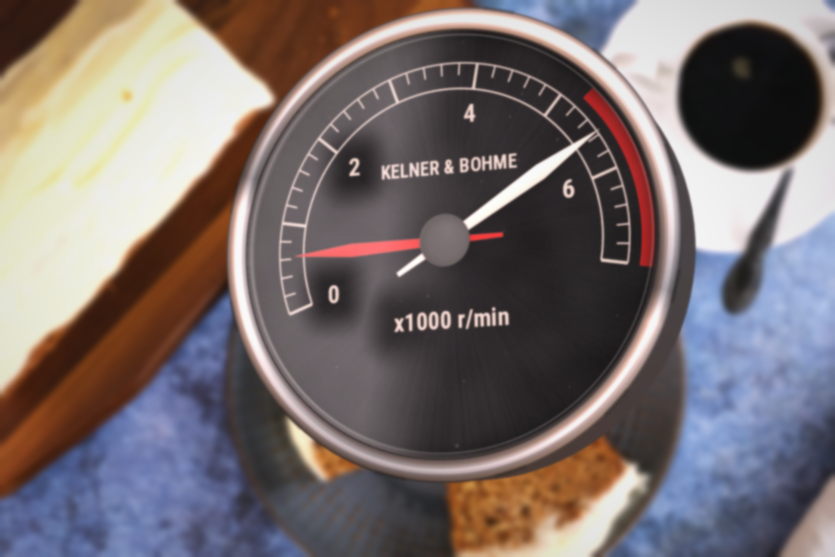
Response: 5600 rpm
